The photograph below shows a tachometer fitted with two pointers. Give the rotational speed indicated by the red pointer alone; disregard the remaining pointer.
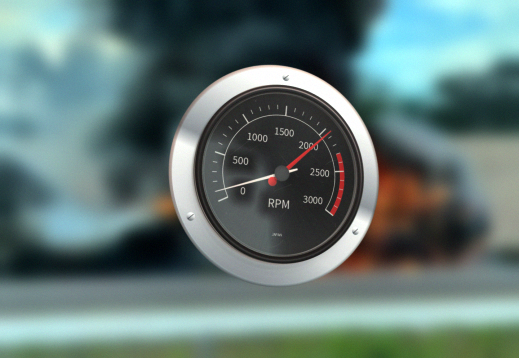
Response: 2050 rpm
